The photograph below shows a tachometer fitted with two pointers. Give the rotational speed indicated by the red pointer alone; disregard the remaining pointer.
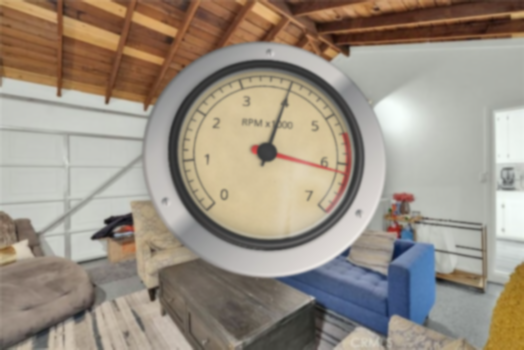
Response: 6200 rpm
